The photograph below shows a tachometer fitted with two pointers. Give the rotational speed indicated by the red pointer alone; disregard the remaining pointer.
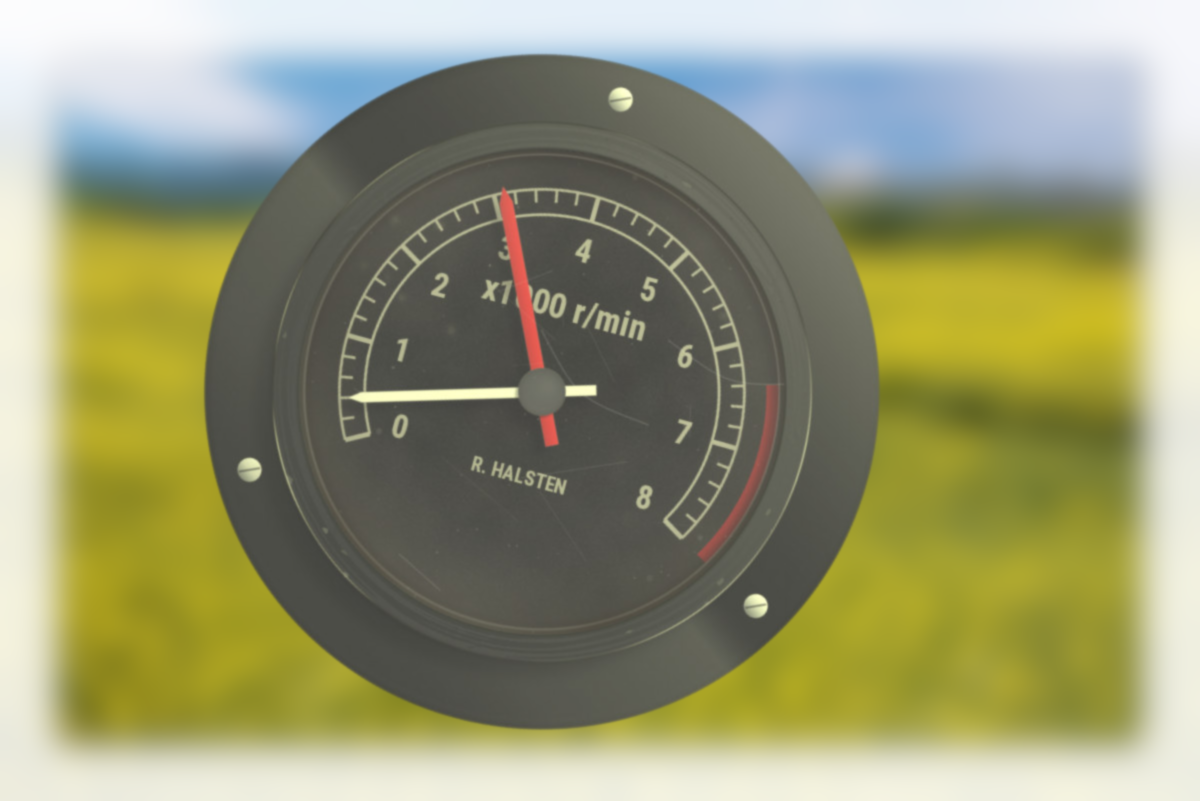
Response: 3100 rpm
